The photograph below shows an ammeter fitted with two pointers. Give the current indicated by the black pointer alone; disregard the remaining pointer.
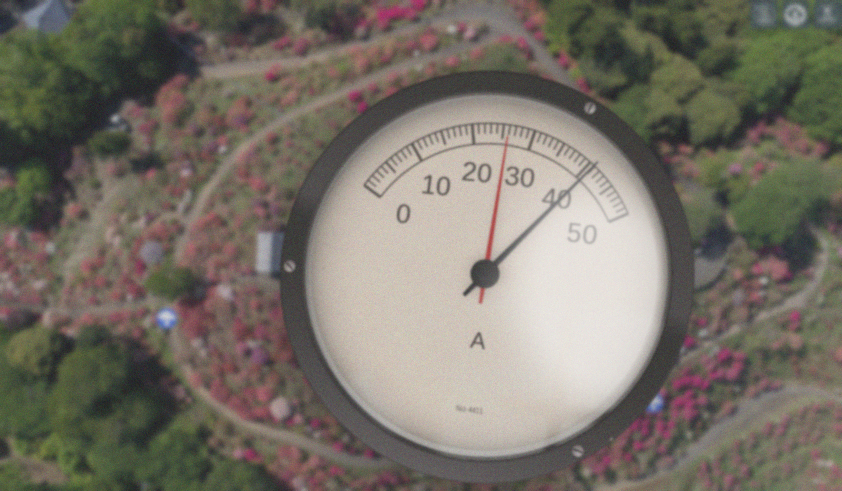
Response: 41 A
